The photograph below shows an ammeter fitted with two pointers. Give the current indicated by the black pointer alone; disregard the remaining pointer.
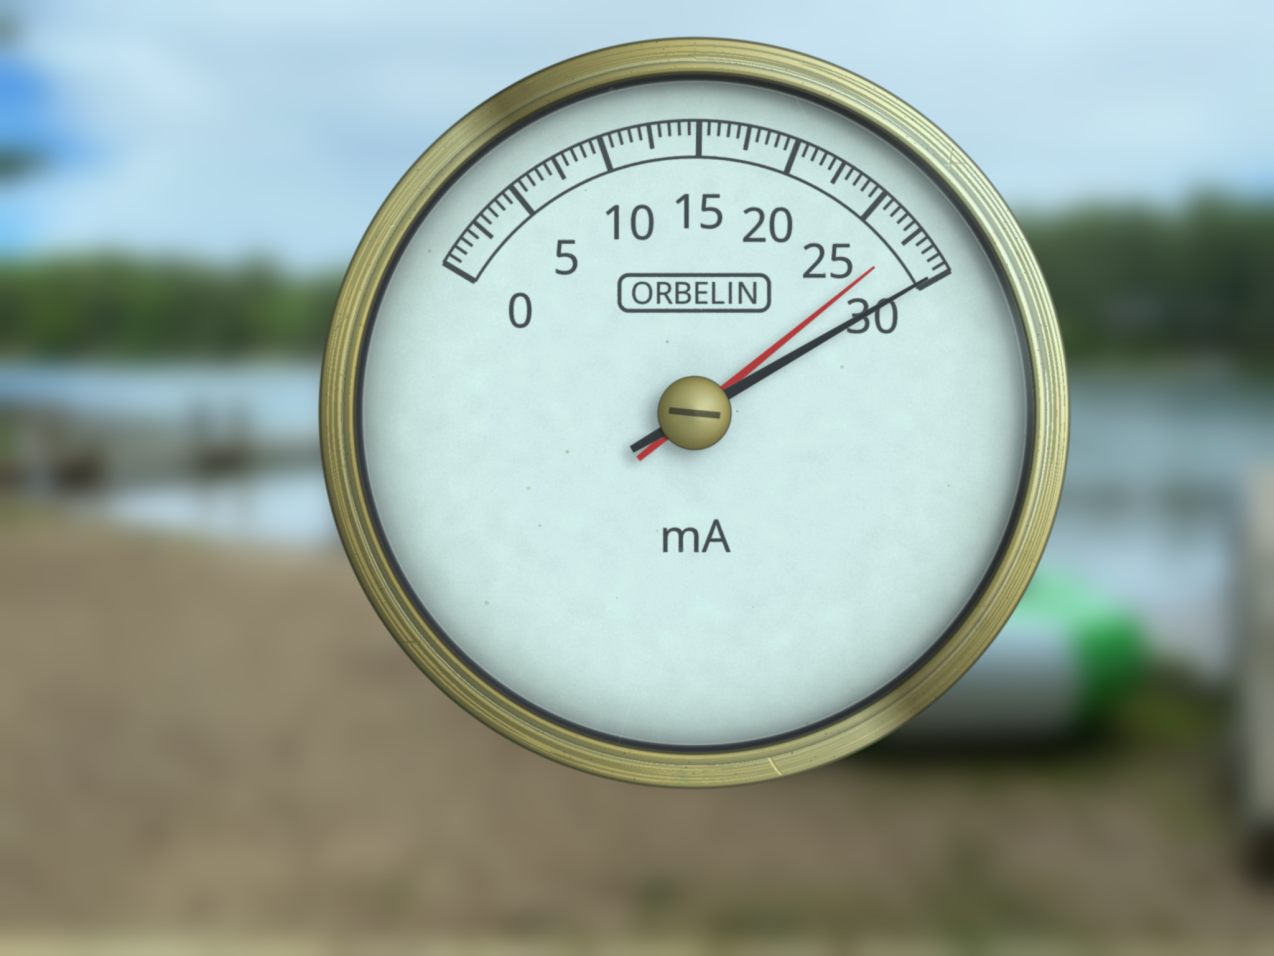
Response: 29.75 mA
